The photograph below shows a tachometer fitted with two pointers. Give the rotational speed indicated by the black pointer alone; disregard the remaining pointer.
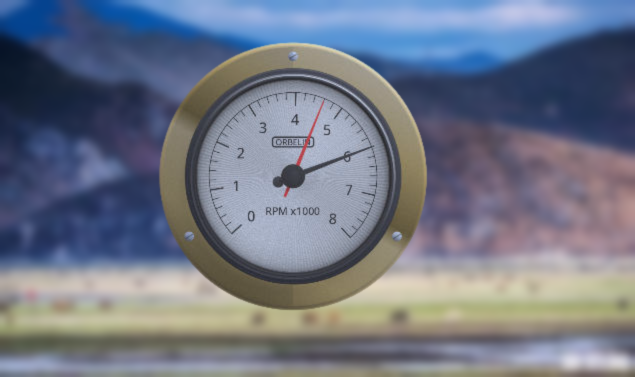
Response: 6000 rpm
